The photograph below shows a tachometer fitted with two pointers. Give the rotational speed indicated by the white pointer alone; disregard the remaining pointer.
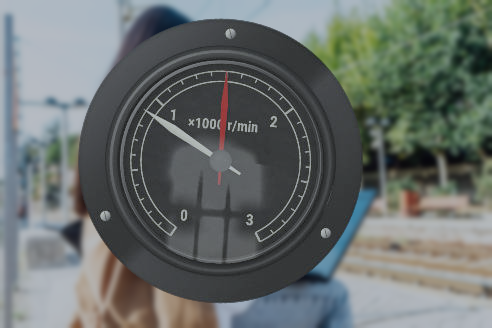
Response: 900 rpm
